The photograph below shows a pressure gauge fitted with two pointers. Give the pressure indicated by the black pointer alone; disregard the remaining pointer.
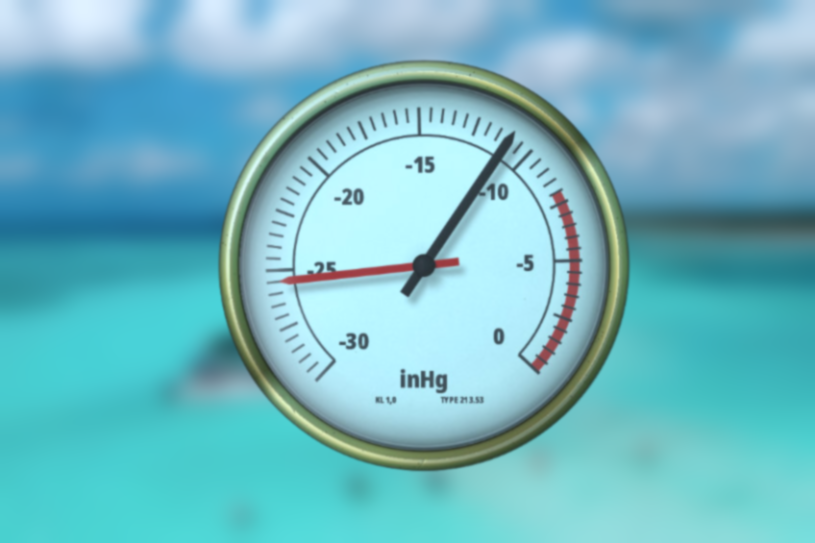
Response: -11 inHg
